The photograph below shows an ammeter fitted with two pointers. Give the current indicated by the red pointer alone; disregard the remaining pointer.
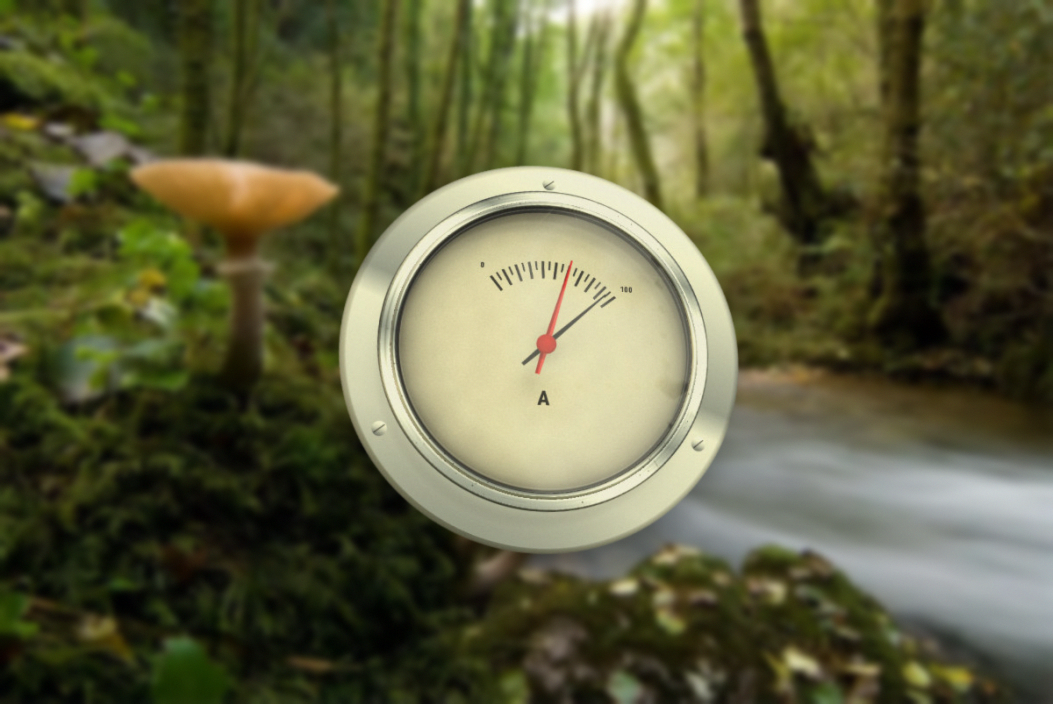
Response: 60 A
